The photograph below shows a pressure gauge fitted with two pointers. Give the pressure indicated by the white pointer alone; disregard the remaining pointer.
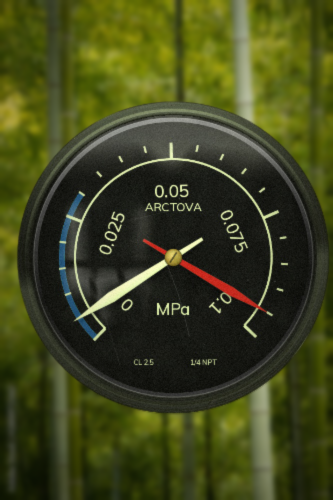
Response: 0.005 MPa
